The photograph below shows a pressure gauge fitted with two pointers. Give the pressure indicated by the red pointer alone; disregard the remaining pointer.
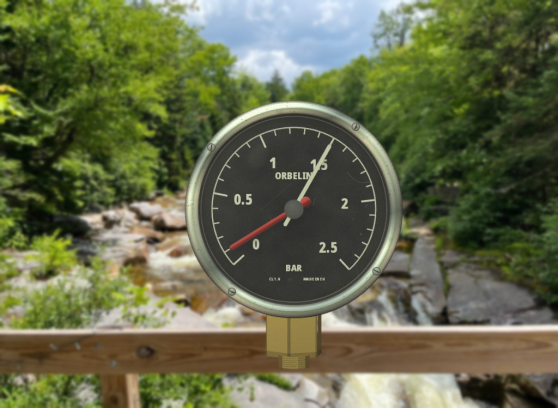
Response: 0.1 bar
